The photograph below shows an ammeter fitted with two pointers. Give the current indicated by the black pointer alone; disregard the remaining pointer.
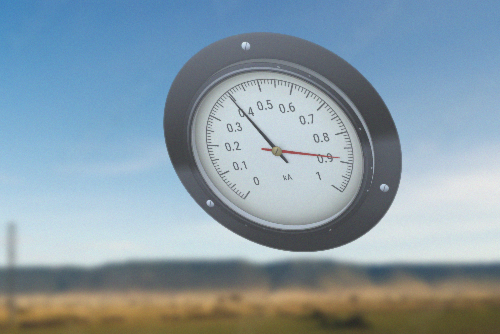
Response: 0.4 kA
